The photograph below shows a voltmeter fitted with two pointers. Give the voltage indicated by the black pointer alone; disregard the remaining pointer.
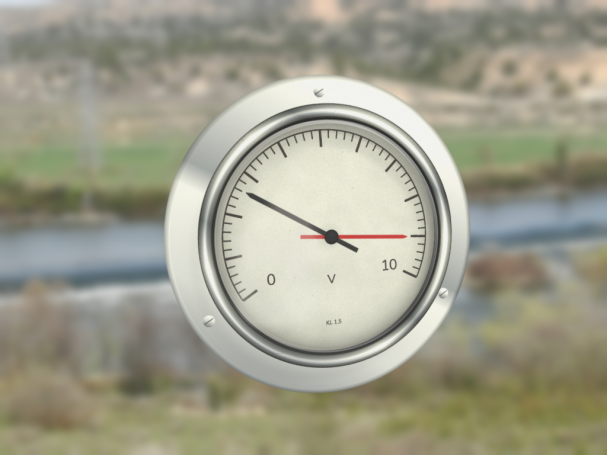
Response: 2.6 V
